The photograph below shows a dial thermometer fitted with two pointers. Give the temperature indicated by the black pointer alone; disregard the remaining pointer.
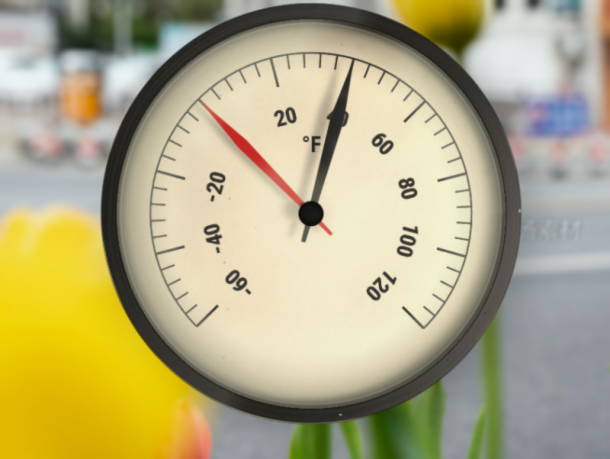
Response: 40 °F
